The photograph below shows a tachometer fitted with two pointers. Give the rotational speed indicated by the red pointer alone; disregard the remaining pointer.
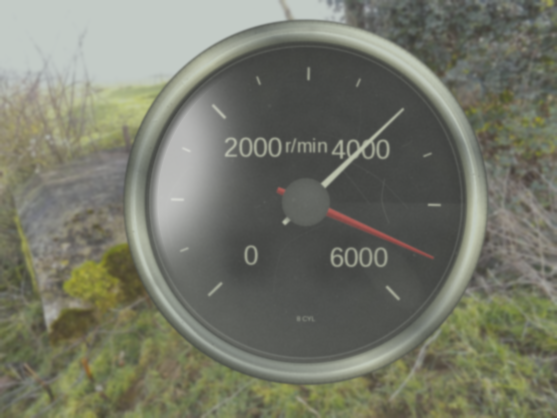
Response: 5500 rpm
